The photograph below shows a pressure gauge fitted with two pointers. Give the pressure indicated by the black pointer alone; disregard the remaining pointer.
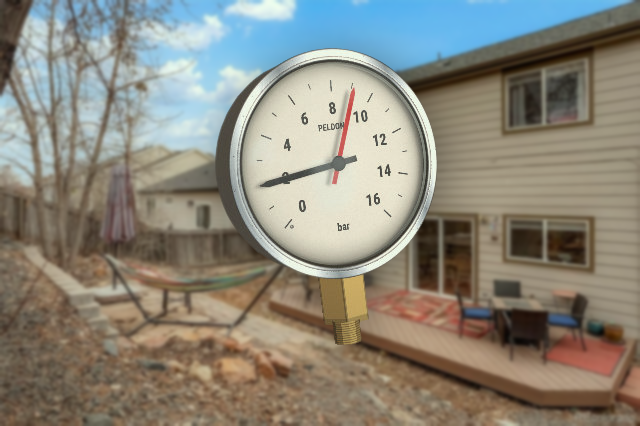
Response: 2 bar
